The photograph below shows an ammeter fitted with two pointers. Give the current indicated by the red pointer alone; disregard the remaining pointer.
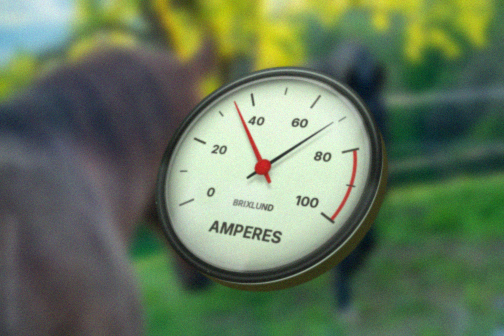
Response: 35 A
